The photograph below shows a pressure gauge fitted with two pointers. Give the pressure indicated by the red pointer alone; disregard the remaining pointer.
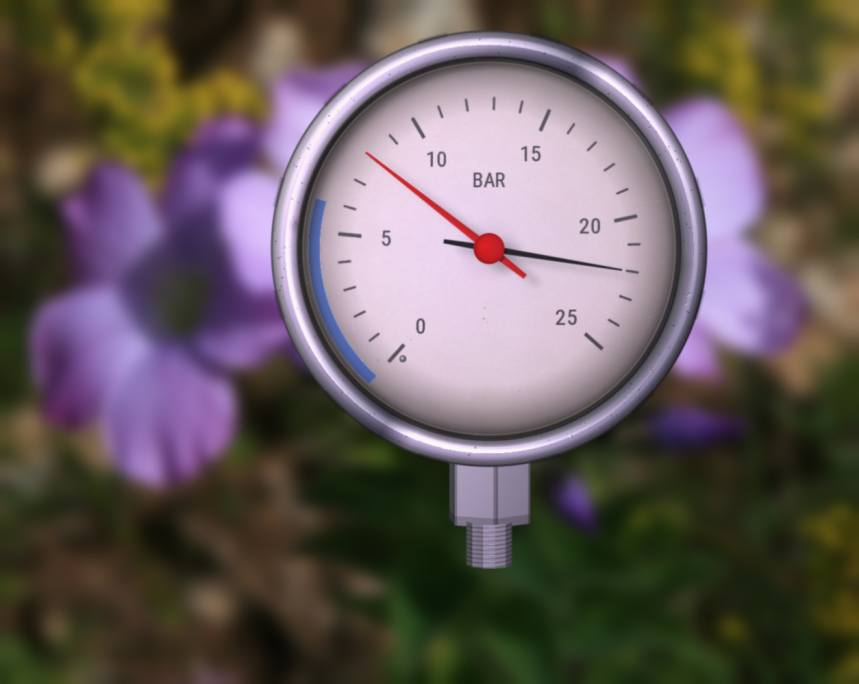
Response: 8 bar
